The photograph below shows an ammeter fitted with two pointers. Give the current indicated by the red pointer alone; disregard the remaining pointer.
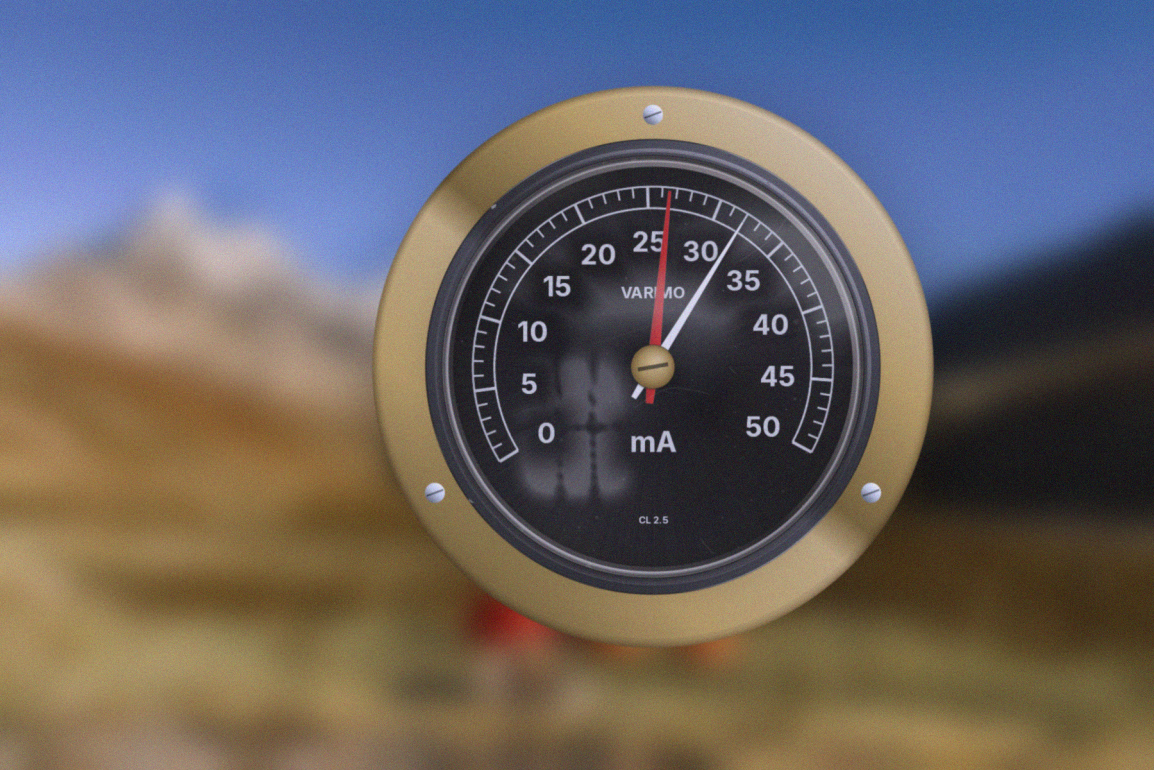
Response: 26.5 mA
